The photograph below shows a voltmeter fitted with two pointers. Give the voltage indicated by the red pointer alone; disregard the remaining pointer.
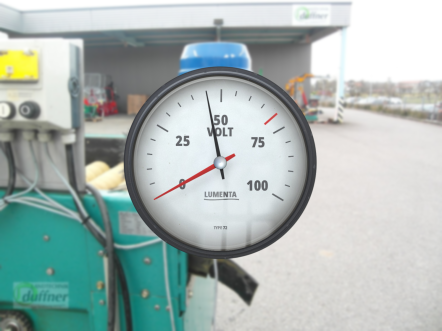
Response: 0 V
